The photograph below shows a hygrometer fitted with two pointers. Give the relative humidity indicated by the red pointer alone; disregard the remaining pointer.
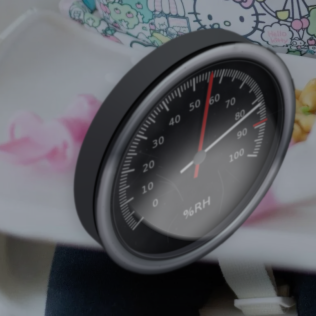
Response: 55 %
